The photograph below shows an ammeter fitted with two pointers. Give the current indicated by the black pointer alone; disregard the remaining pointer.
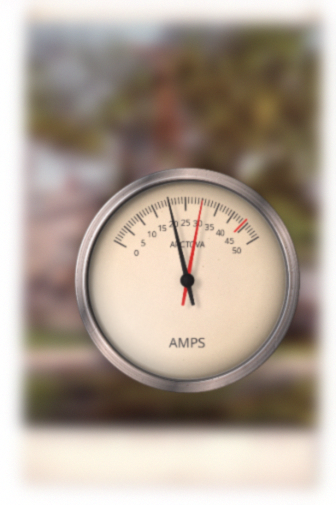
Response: 20 A
